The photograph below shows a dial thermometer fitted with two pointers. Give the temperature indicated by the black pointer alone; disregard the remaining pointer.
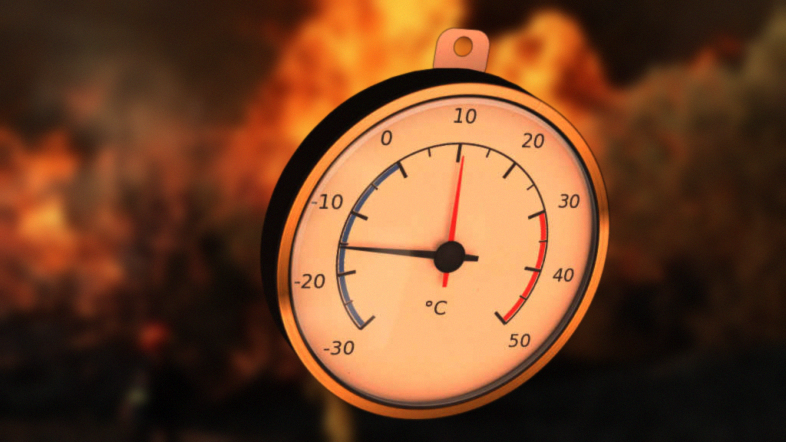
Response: -15 °C
